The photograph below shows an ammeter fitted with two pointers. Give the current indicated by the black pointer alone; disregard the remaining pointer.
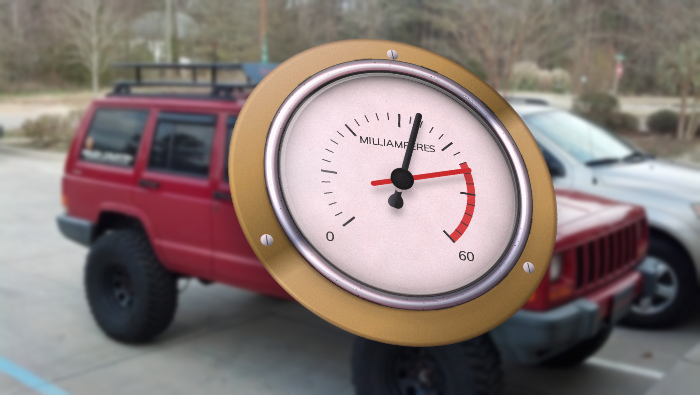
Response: 33 mA
